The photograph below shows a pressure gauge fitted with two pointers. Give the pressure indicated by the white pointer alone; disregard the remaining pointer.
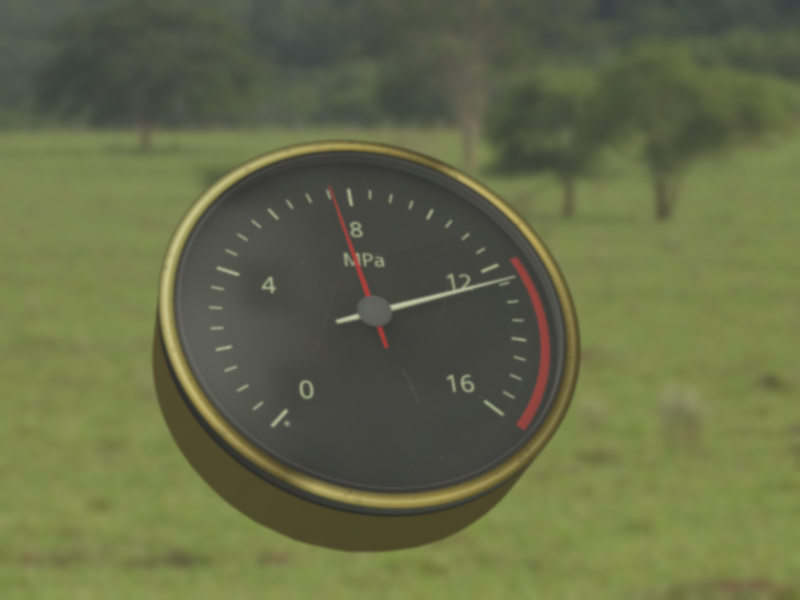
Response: 12.5 MPa
